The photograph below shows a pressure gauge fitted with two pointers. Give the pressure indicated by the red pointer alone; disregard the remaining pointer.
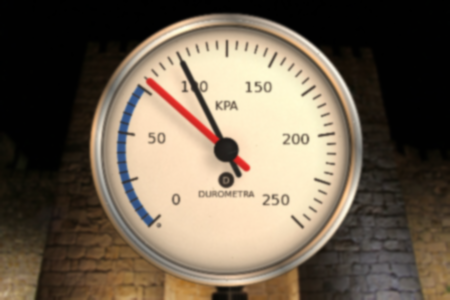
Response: 80 kPa
